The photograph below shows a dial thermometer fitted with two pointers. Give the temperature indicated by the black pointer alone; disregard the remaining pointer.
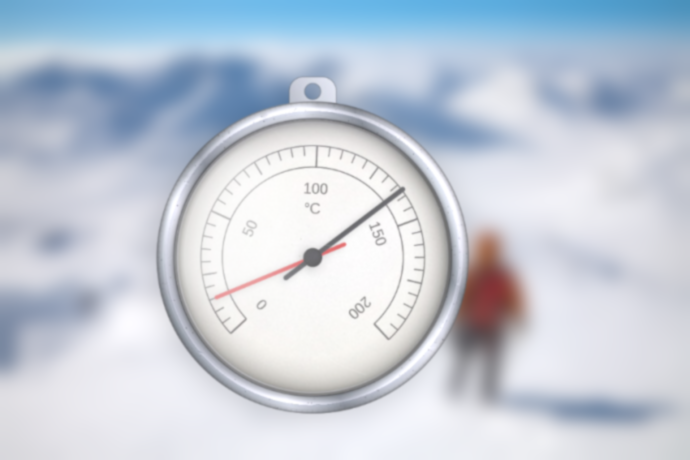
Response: 137.5 °C
